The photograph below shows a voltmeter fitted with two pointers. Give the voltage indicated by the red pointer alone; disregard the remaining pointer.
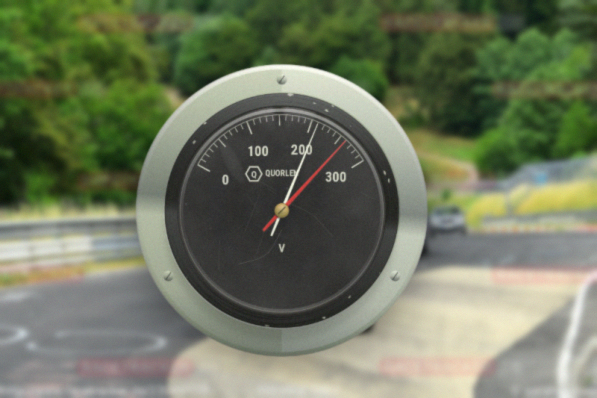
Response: 260 V
